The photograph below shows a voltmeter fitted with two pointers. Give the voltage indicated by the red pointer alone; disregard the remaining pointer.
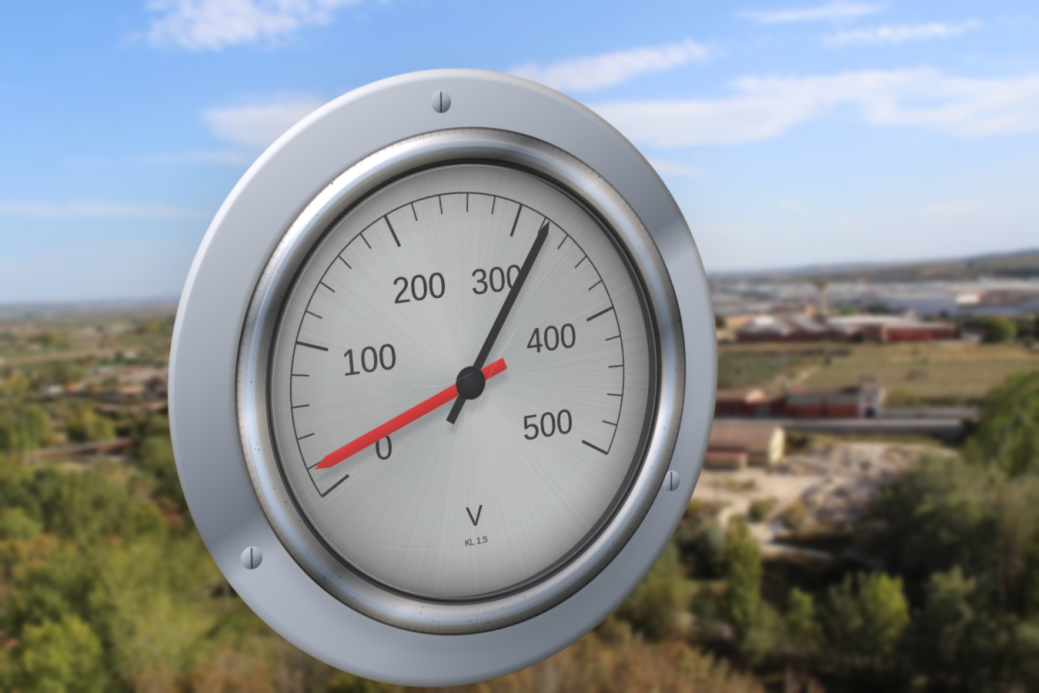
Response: 20 V
